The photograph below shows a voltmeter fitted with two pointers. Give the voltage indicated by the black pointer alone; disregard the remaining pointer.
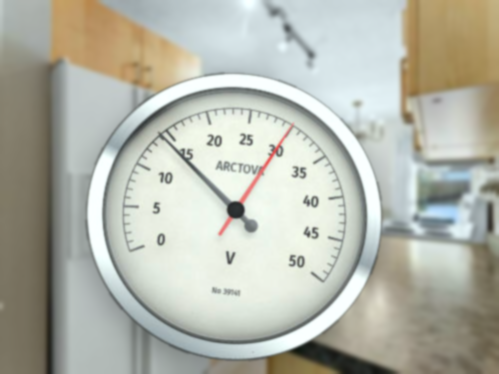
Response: 14 V
